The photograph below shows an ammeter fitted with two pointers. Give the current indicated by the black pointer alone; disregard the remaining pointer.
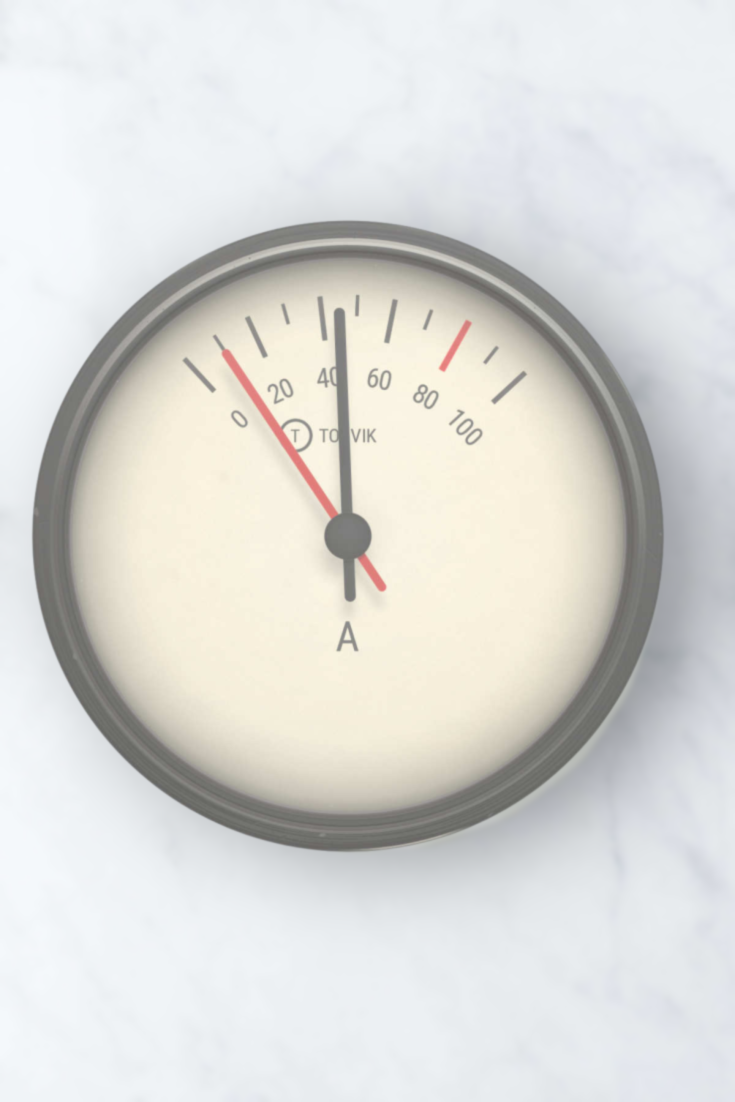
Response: 45 A
